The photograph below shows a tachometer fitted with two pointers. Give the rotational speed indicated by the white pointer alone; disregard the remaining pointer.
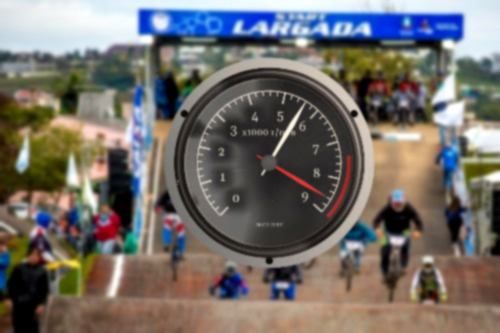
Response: 5600 rpm
